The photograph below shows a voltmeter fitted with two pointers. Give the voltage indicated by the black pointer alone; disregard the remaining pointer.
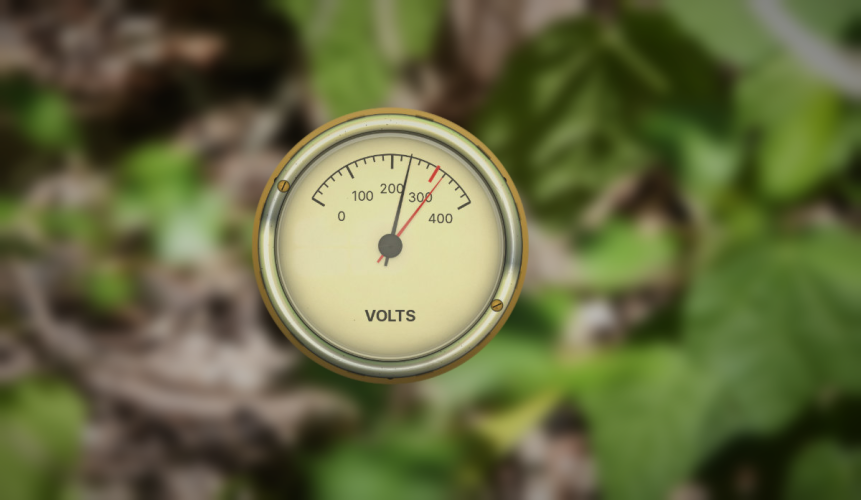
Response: 240 V
